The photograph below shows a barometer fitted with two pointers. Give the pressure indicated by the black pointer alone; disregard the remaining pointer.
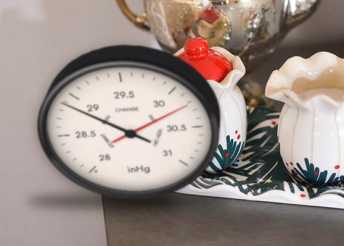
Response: 28.9 inHg
